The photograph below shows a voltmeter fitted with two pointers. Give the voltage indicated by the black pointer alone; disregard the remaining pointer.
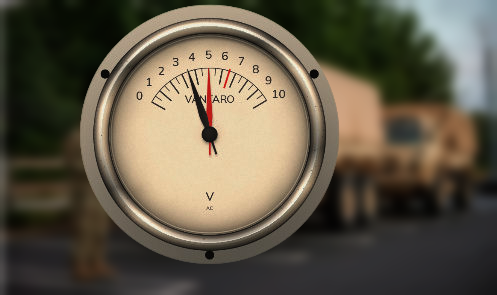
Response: 3.5 V
